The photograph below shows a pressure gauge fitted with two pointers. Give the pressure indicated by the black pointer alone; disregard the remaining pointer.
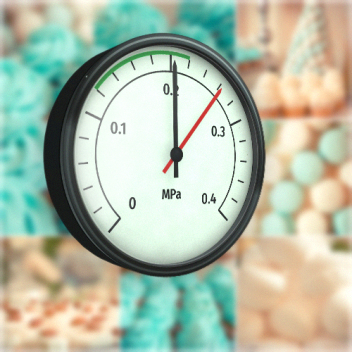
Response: 0.2 MPa
